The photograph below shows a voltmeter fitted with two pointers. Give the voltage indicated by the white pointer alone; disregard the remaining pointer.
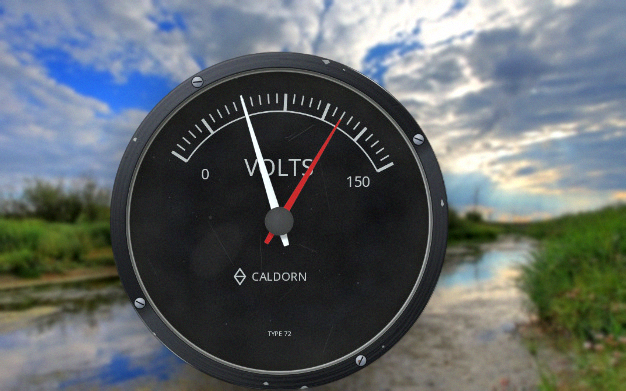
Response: 50 V
